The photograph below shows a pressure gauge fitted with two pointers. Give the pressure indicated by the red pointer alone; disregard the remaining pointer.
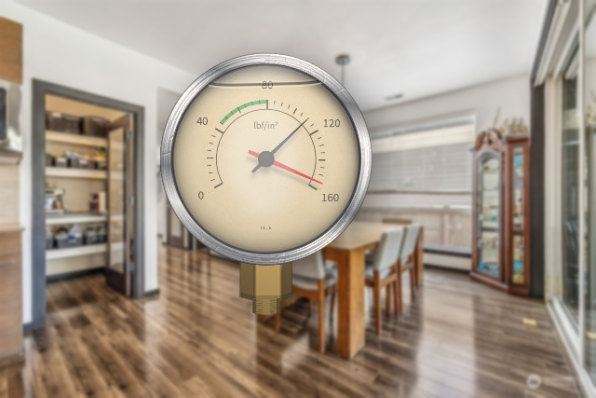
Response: 155 psi
